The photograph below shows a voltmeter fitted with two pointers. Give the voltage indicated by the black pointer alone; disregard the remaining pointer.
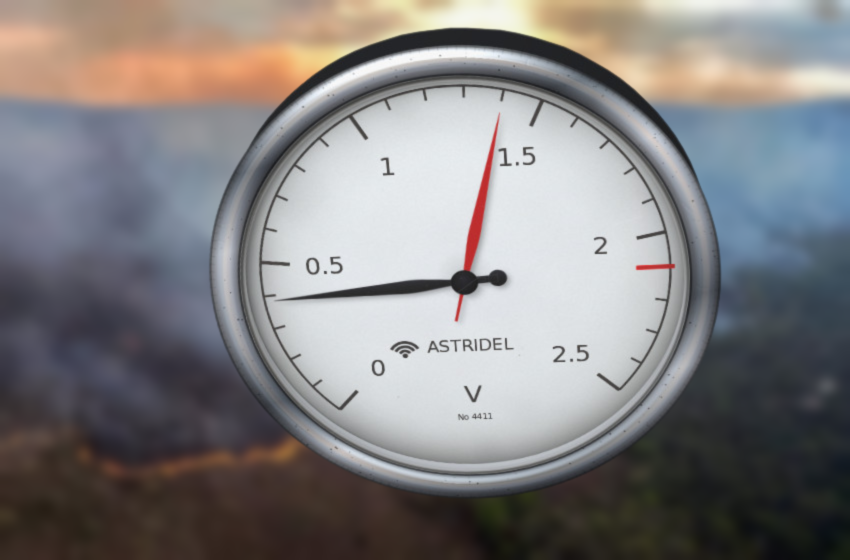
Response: 0.4 V
